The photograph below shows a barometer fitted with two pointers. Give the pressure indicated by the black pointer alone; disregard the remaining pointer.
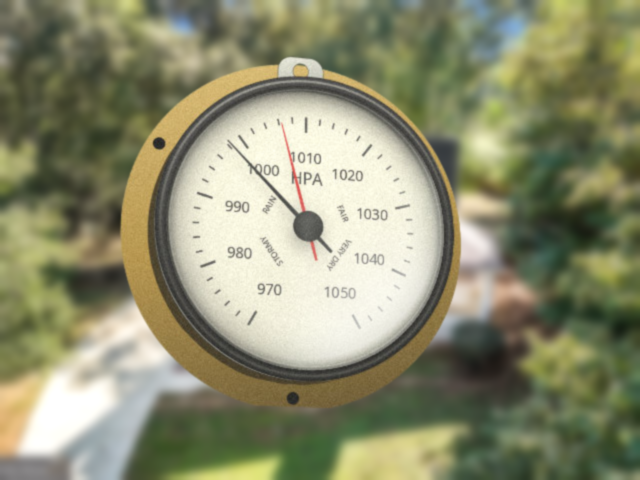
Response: 998 hPa
